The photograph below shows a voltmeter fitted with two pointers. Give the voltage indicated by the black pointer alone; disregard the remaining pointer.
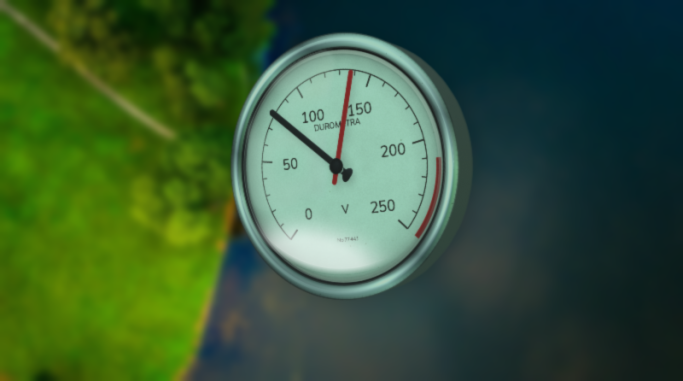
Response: 80 V
